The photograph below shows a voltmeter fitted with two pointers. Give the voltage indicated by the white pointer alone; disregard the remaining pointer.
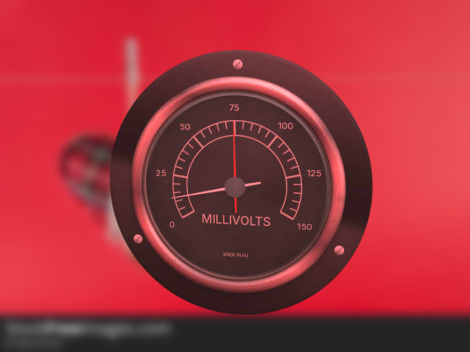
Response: 12.5 mV
